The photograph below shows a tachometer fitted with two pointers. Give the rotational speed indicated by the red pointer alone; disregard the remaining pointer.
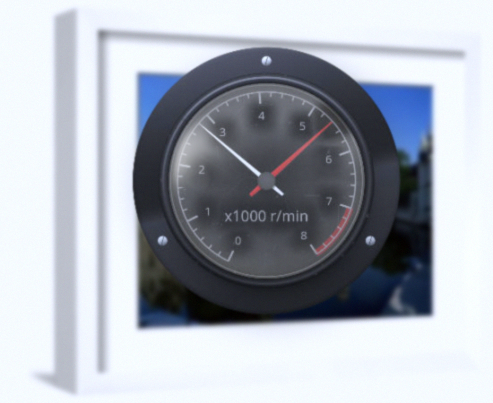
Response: 5400 rpm
